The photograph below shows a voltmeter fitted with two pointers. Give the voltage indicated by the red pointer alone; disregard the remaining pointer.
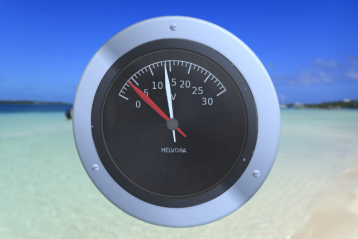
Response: 4 V
